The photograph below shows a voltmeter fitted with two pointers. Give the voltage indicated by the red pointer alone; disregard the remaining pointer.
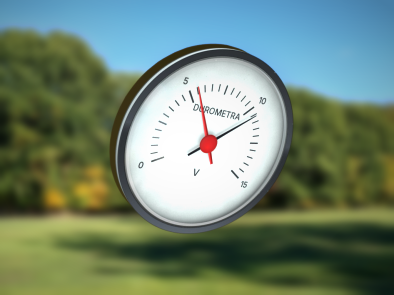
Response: 5.5 V
